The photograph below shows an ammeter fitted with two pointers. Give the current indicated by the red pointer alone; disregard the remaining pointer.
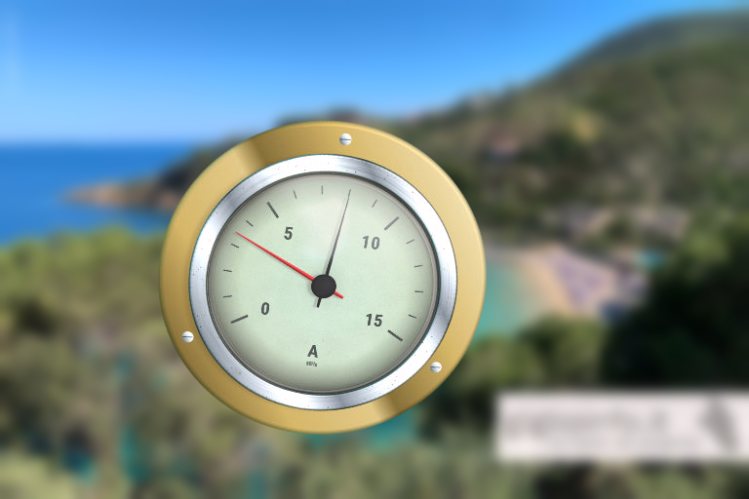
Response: 3.5 A
